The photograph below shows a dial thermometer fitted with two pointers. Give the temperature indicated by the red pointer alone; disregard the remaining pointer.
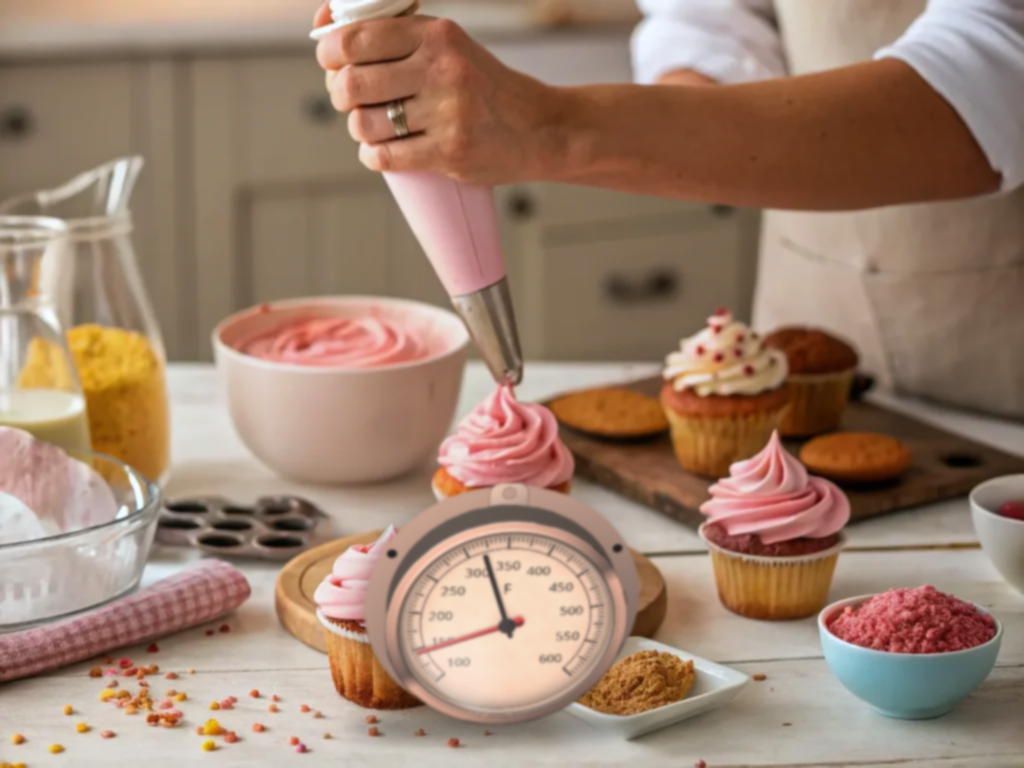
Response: 150 °F
